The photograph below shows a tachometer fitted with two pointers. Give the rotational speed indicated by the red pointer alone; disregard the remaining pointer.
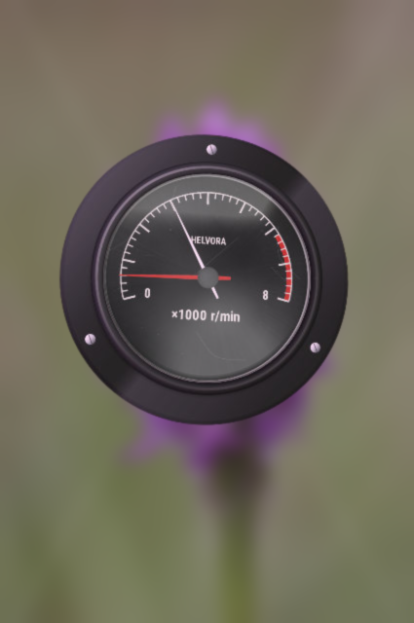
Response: 600 rpm
